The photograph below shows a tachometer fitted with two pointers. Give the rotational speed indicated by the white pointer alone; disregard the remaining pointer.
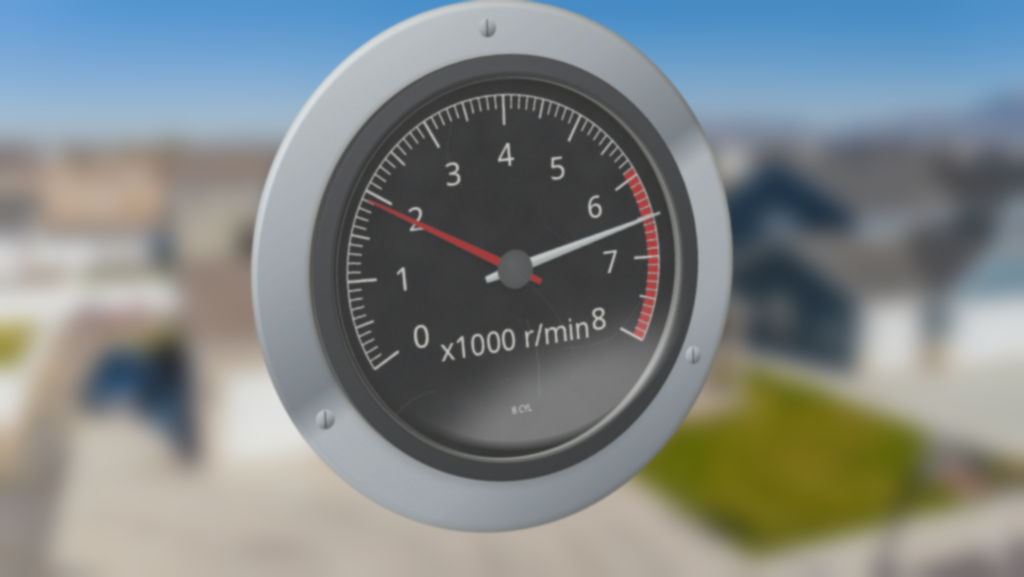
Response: 6500 rpm
